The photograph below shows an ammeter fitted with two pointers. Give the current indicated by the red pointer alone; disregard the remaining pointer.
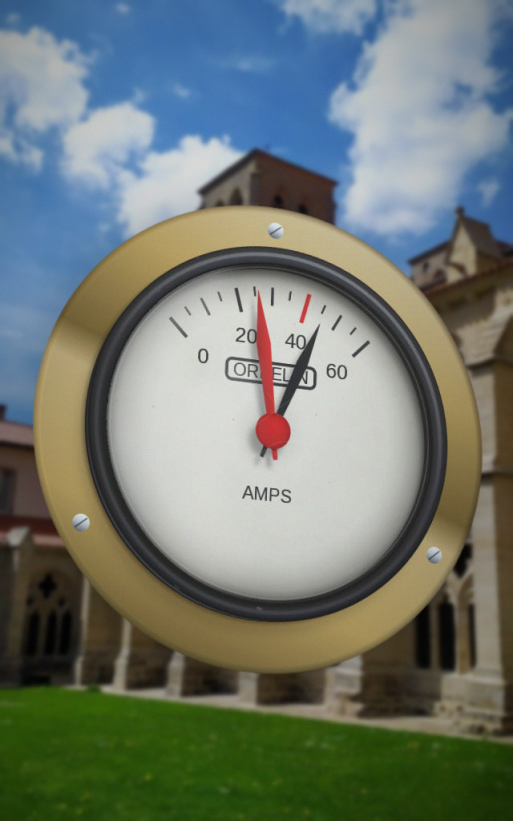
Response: 25 A
